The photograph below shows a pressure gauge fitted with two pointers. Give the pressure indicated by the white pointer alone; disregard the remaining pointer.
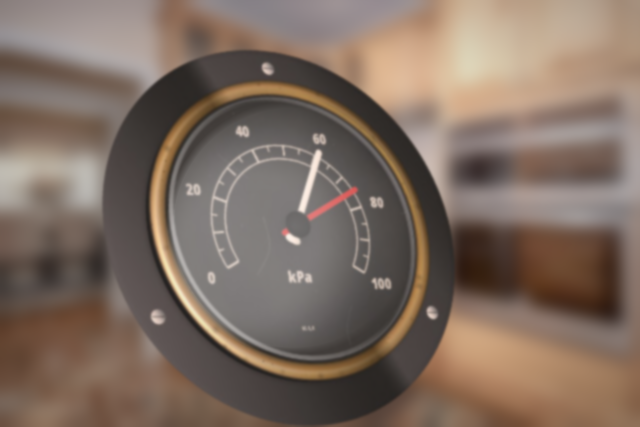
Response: 60 kPa
